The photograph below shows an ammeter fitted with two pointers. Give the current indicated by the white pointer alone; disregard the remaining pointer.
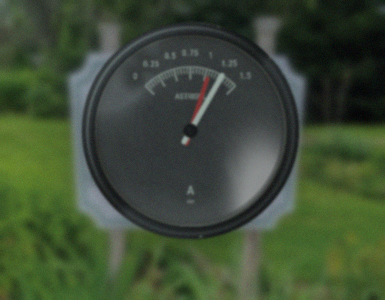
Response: 1.25 A
